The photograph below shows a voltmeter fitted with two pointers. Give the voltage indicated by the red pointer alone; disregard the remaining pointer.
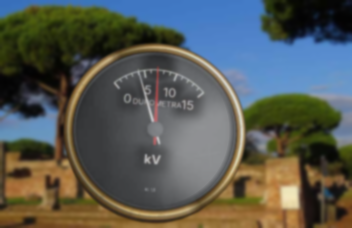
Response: 7 kV
